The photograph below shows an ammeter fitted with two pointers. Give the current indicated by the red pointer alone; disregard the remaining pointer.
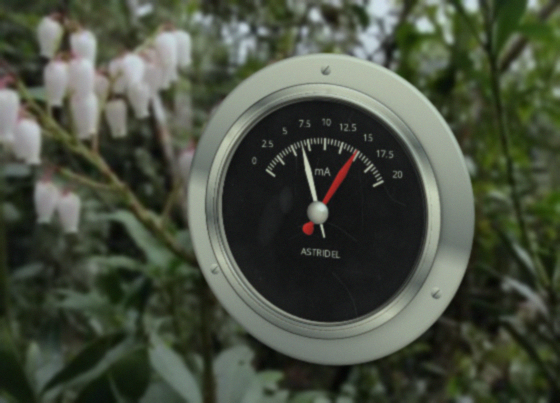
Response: 15 mA
